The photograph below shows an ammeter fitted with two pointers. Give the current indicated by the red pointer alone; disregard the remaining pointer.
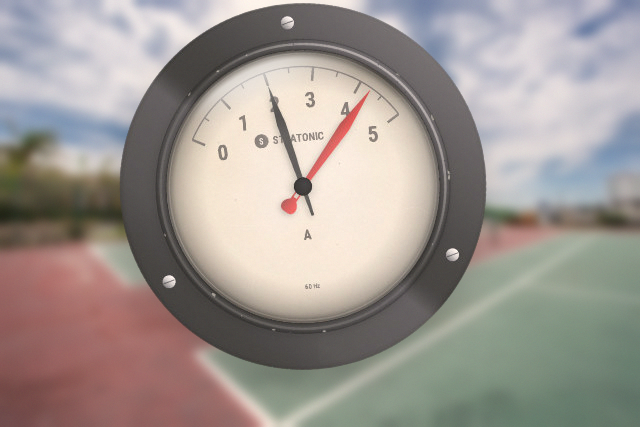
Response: 4.25 A
